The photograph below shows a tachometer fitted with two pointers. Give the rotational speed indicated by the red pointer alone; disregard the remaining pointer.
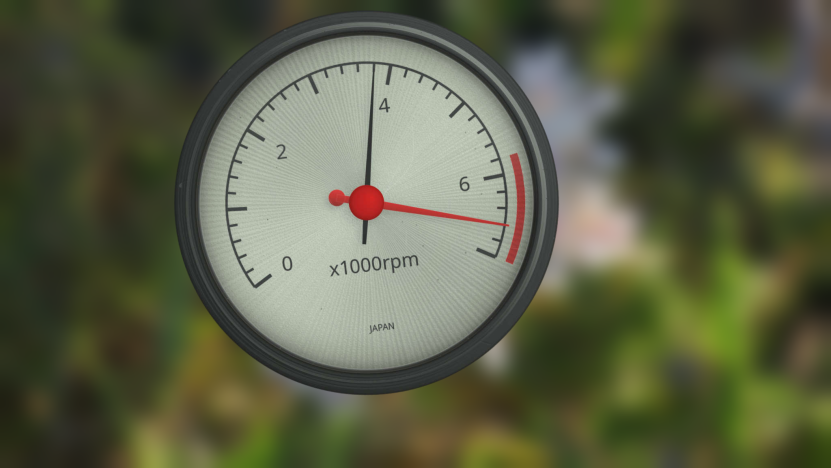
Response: 6600 rpm
